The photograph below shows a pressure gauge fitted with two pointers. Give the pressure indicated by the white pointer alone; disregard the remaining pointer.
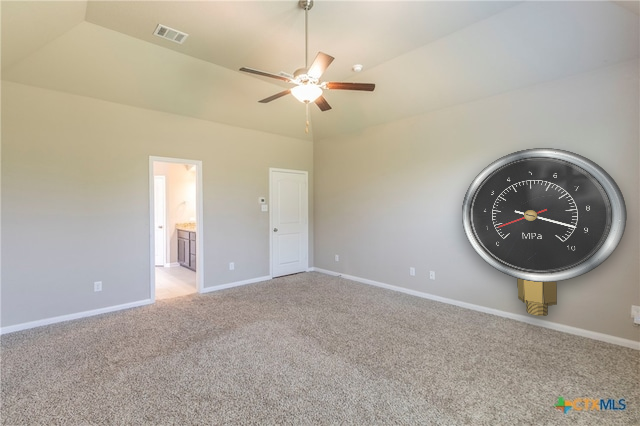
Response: 9 MPa
